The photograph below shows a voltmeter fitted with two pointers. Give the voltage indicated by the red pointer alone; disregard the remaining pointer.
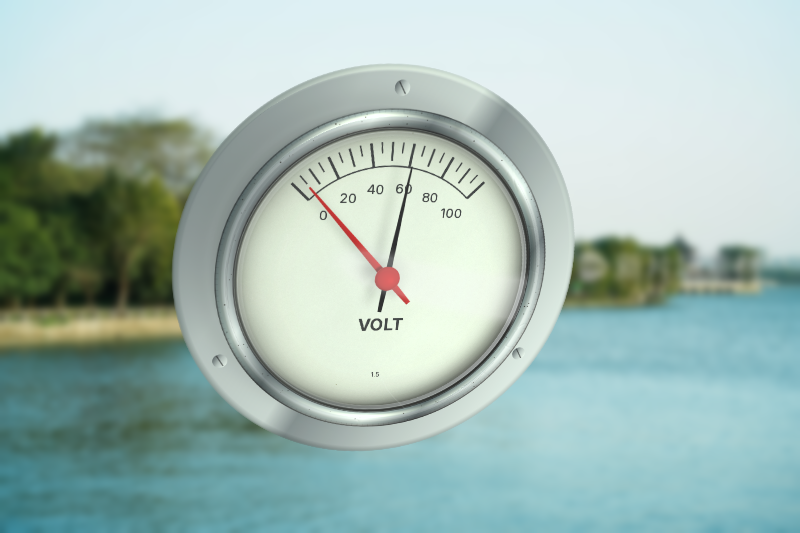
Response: 5 V
